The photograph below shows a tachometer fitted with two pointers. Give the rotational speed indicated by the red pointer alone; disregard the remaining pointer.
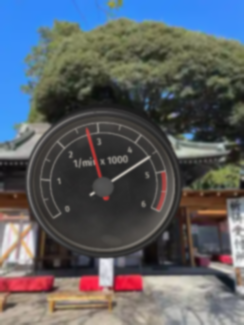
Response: 2750 rpm
